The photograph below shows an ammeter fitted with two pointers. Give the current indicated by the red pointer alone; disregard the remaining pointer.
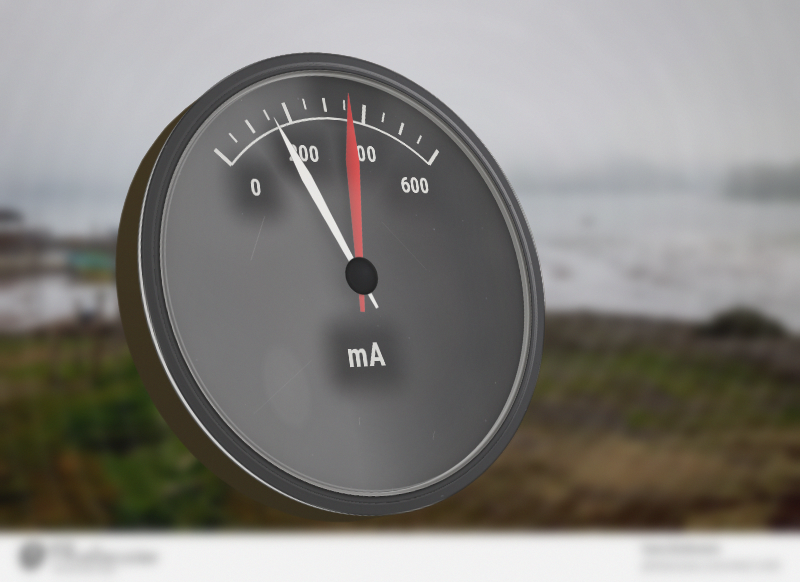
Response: 350 mA
